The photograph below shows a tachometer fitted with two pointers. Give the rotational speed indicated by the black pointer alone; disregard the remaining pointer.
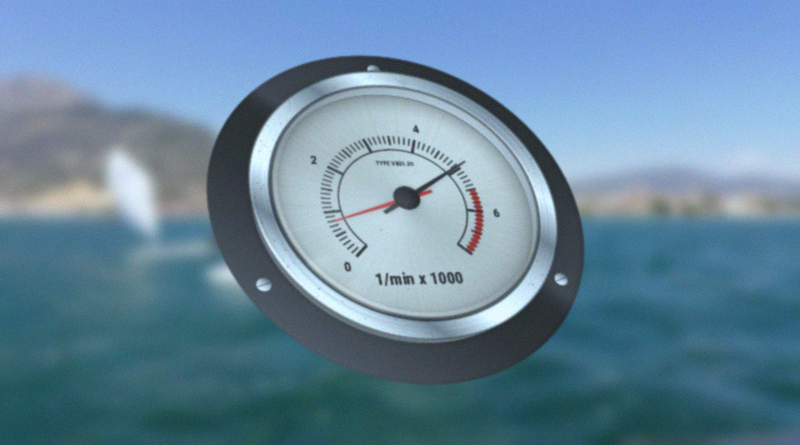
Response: 5000 rpm
